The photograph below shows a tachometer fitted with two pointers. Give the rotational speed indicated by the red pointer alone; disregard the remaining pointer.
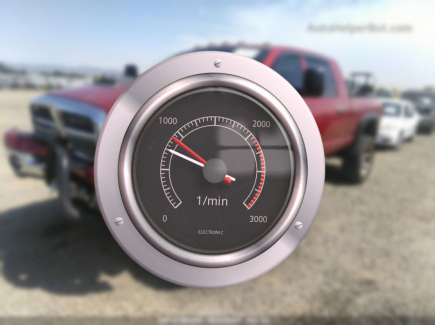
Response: 900 rpm
